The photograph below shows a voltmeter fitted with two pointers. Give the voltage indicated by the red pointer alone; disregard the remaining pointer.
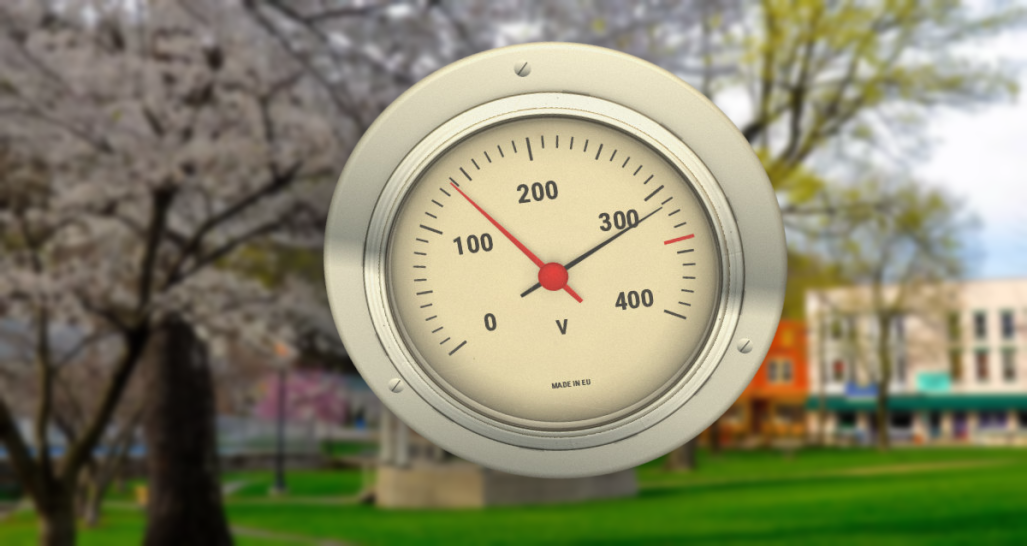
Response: 140 V
